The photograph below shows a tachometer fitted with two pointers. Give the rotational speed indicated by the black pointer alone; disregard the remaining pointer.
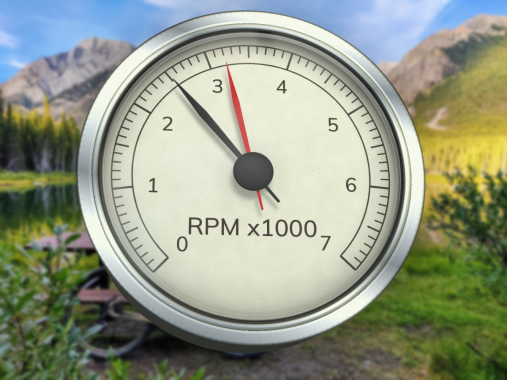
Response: 2500 rpm
